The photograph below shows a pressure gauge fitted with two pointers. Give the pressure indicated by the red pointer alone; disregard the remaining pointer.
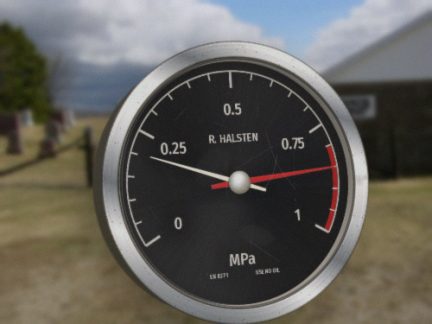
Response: 0.85 MPa
